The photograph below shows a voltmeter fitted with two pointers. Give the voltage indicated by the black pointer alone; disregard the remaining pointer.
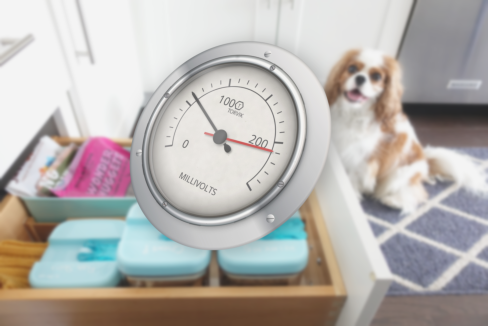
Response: 60 mV
